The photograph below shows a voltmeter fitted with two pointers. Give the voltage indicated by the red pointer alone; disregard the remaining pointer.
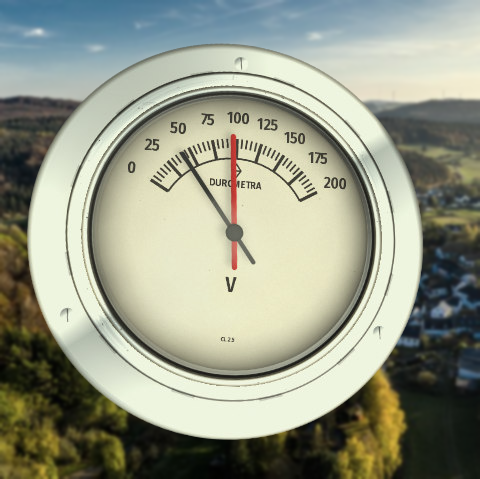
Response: 95 V
